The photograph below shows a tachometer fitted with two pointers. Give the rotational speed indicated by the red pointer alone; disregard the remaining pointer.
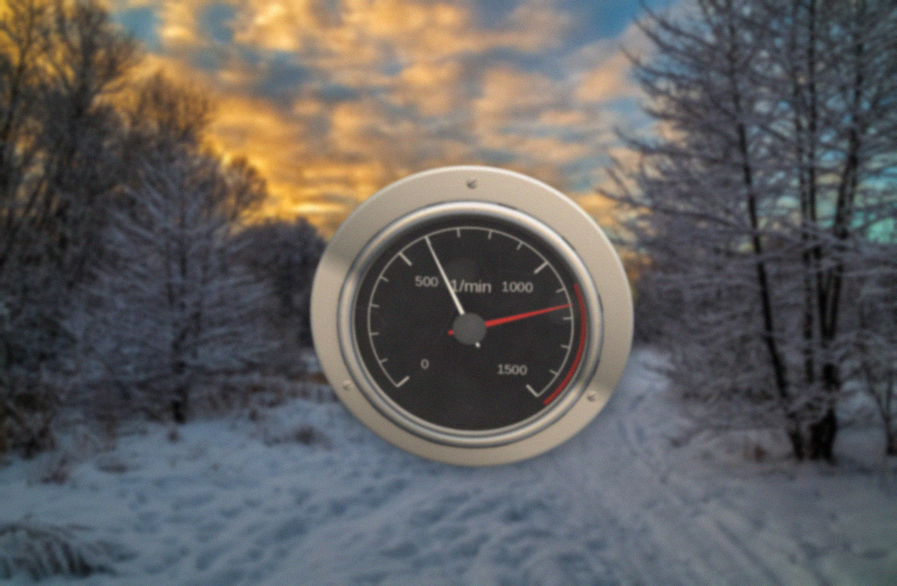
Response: 1150 rpm
